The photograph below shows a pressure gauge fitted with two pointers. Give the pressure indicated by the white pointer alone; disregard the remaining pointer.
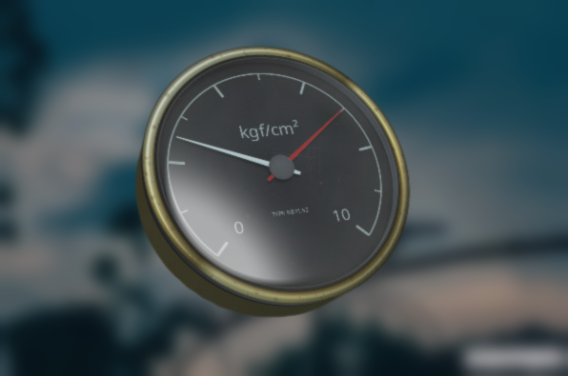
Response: 2.5 kg/cm²
